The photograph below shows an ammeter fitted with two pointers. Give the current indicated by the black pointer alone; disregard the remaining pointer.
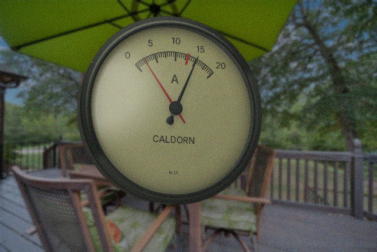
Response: 15 A
